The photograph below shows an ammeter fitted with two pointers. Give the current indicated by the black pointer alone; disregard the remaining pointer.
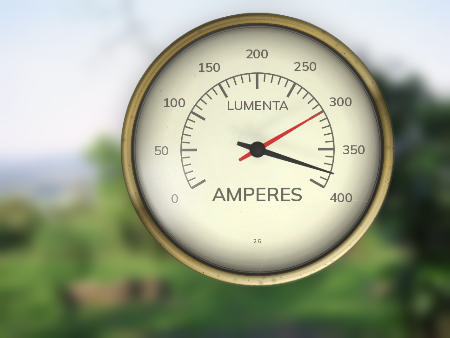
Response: 380 A
